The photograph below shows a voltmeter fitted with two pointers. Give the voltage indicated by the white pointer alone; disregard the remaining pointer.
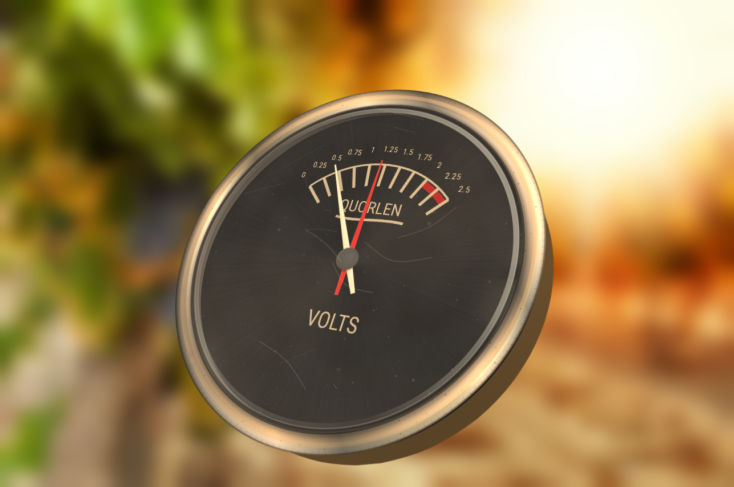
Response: 0.5 V
